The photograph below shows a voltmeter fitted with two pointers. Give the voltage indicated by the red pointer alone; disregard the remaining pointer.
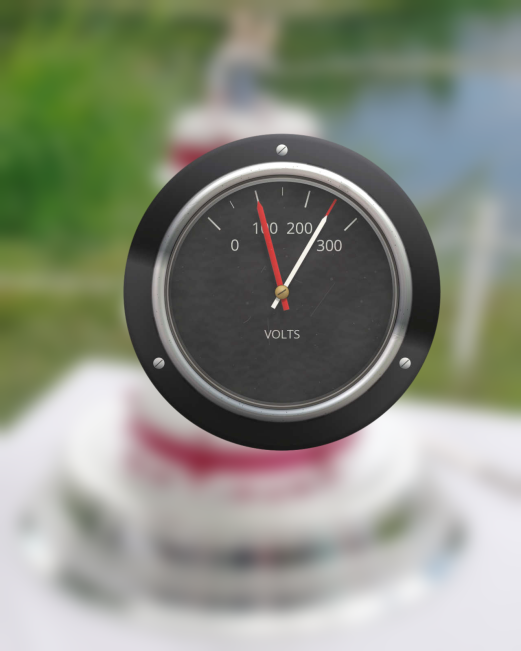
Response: 100 V
